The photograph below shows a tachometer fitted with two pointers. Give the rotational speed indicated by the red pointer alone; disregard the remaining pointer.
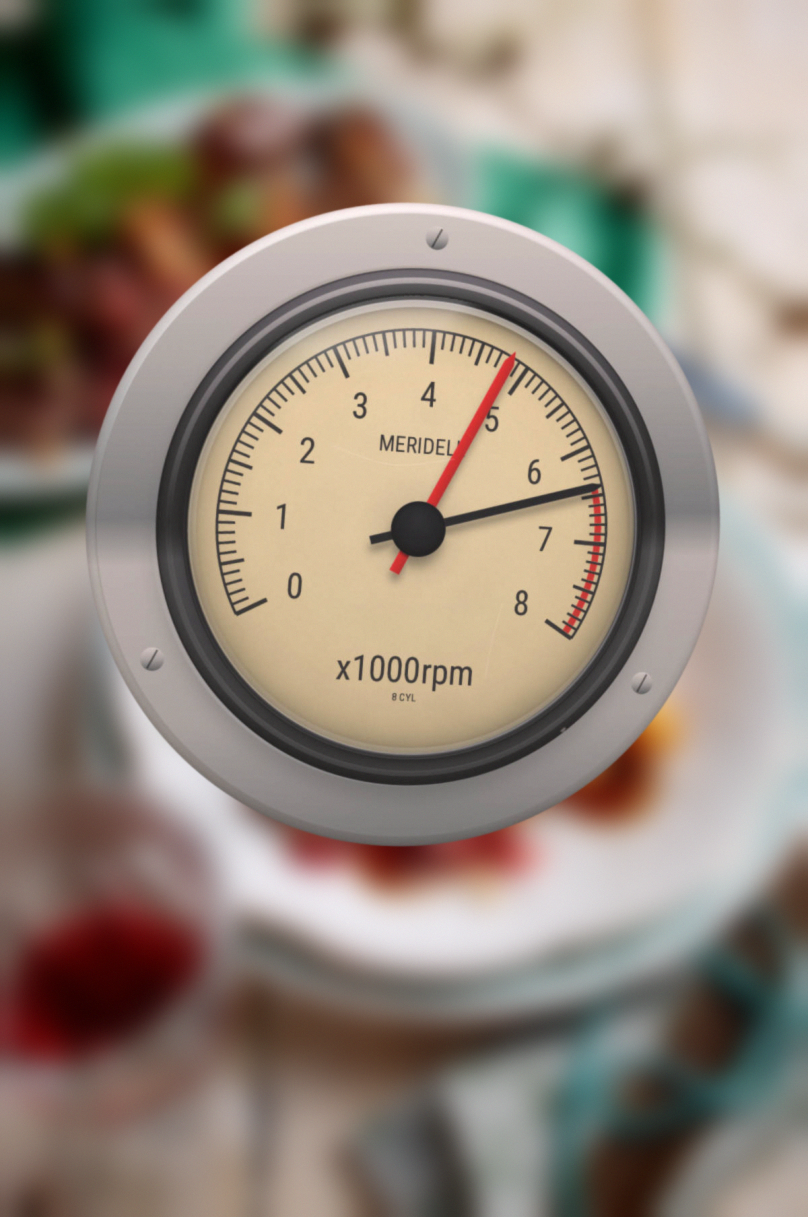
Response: 4800 rpm
